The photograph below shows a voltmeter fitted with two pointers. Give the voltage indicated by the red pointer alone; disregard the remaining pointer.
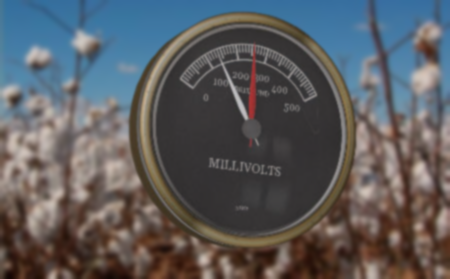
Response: 250 mV
